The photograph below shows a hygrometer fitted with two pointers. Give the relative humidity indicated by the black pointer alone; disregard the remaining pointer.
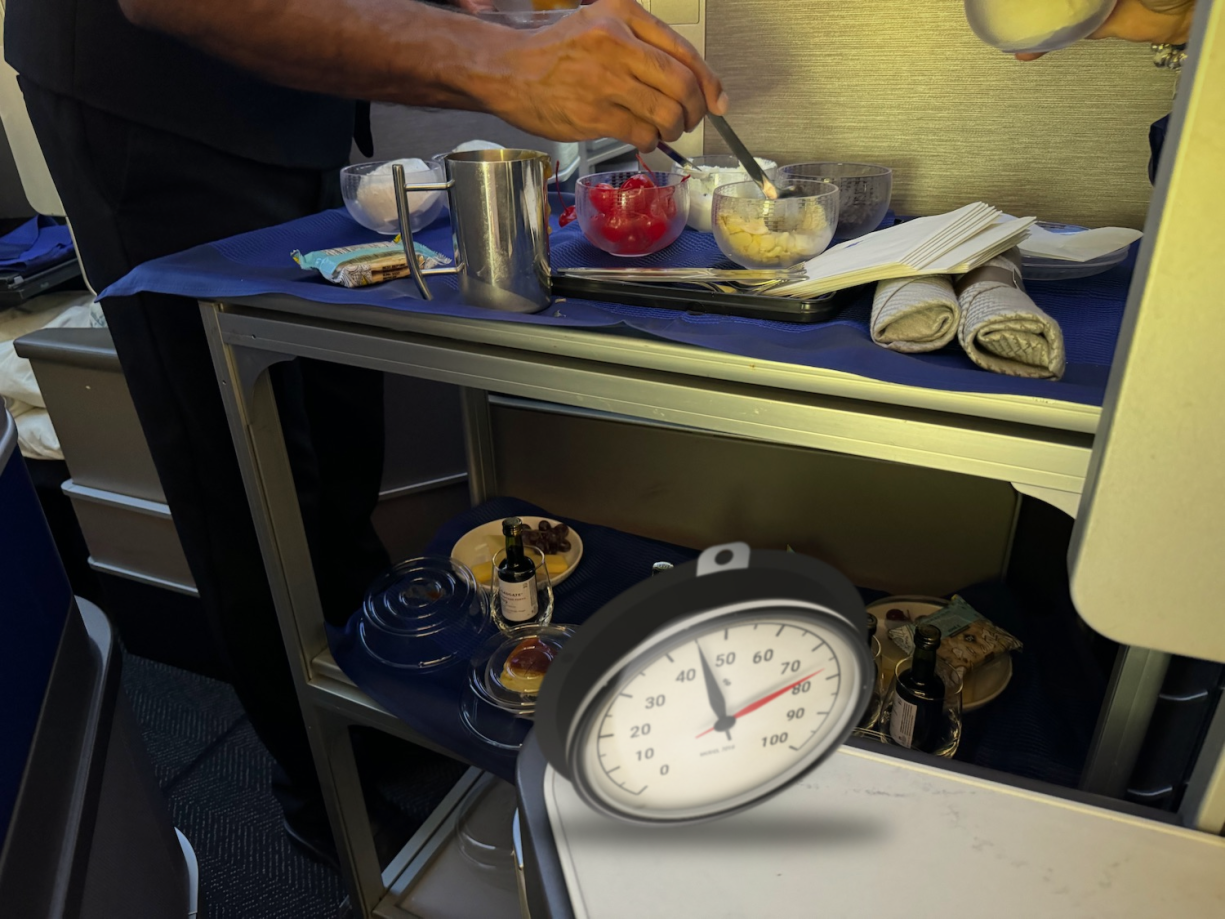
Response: 45 %
